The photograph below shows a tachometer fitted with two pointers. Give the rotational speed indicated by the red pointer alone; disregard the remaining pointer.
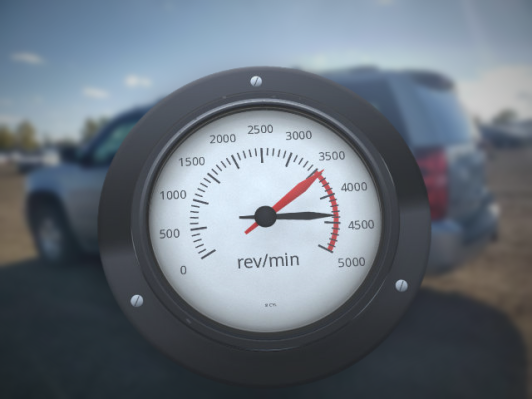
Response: 3600 rpm
